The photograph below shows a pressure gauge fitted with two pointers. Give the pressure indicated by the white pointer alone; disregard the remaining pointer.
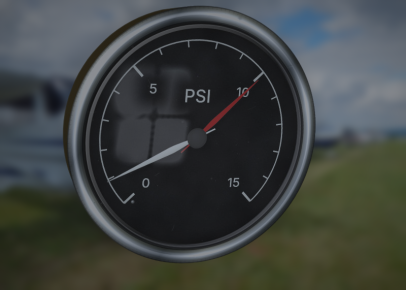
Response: 1 psi
